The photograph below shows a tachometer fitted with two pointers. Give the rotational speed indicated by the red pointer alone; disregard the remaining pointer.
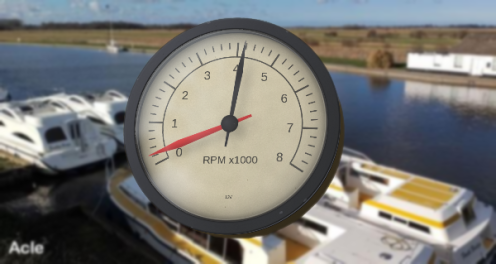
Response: 200 rpm
